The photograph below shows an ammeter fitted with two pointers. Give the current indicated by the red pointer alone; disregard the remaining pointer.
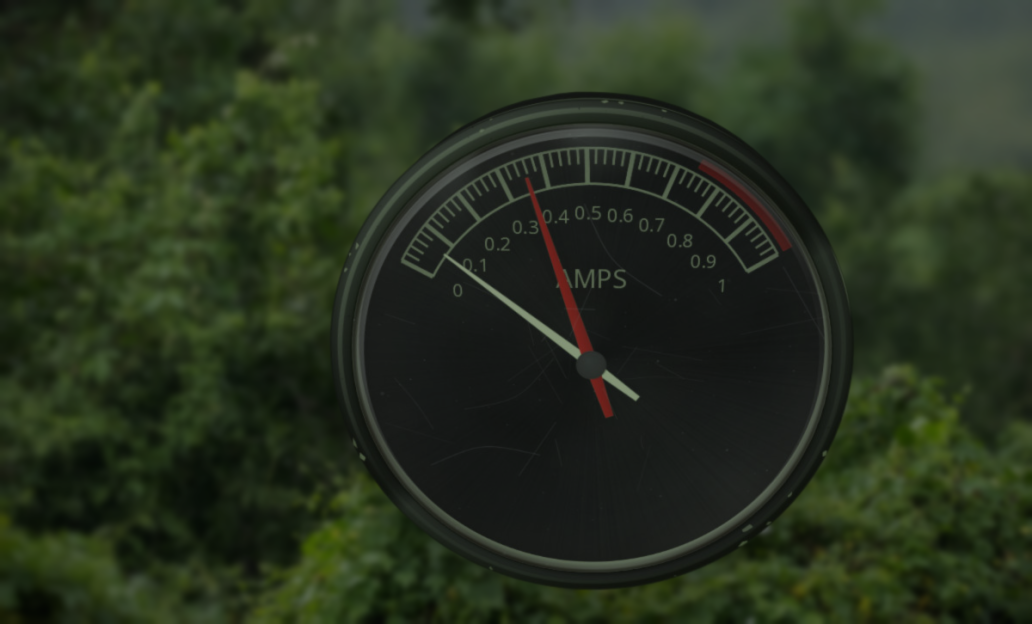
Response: 0.36 A
